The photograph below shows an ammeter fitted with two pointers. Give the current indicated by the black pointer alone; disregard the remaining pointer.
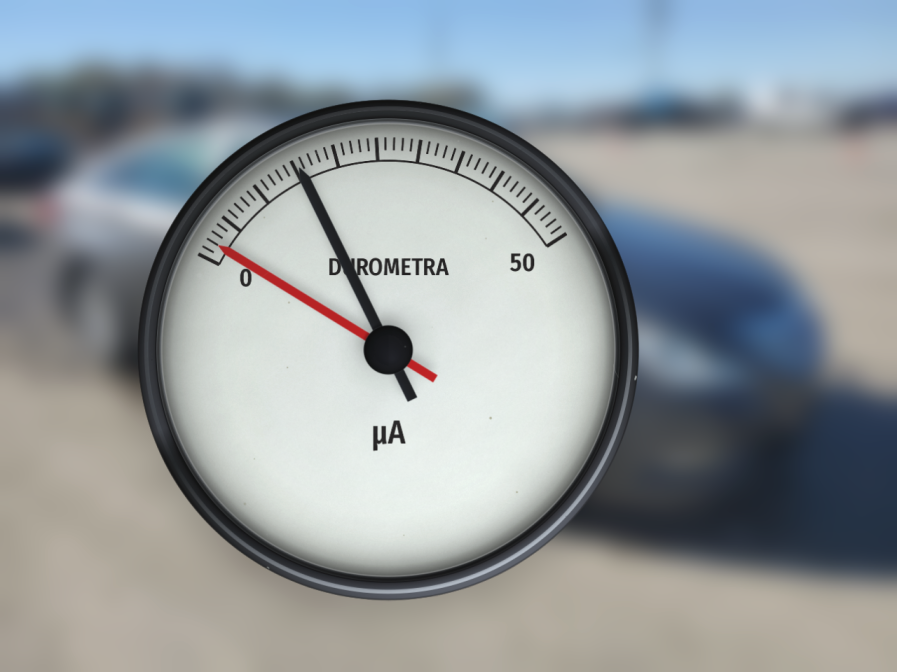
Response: 15.5 µA
